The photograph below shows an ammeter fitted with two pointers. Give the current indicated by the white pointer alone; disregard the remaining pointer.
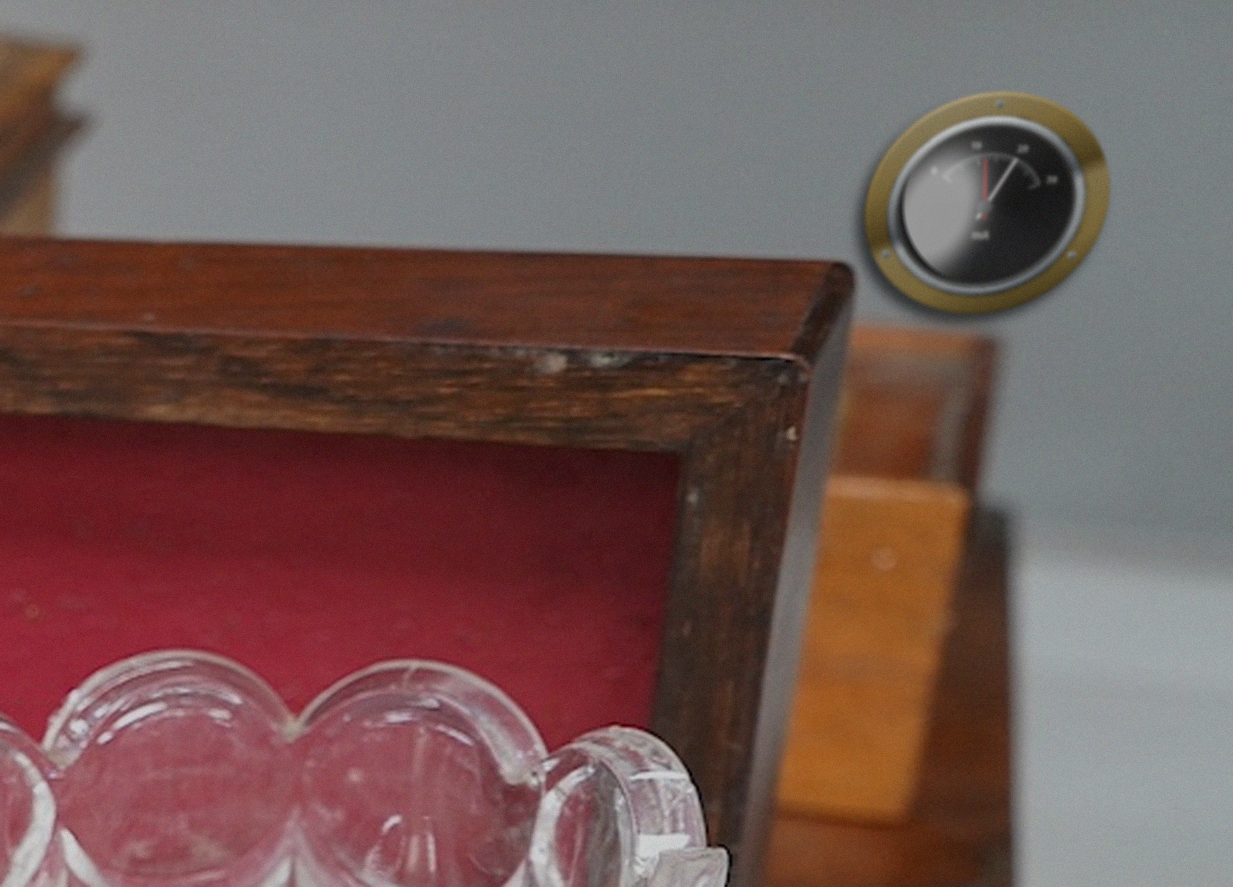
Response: 20 mA
